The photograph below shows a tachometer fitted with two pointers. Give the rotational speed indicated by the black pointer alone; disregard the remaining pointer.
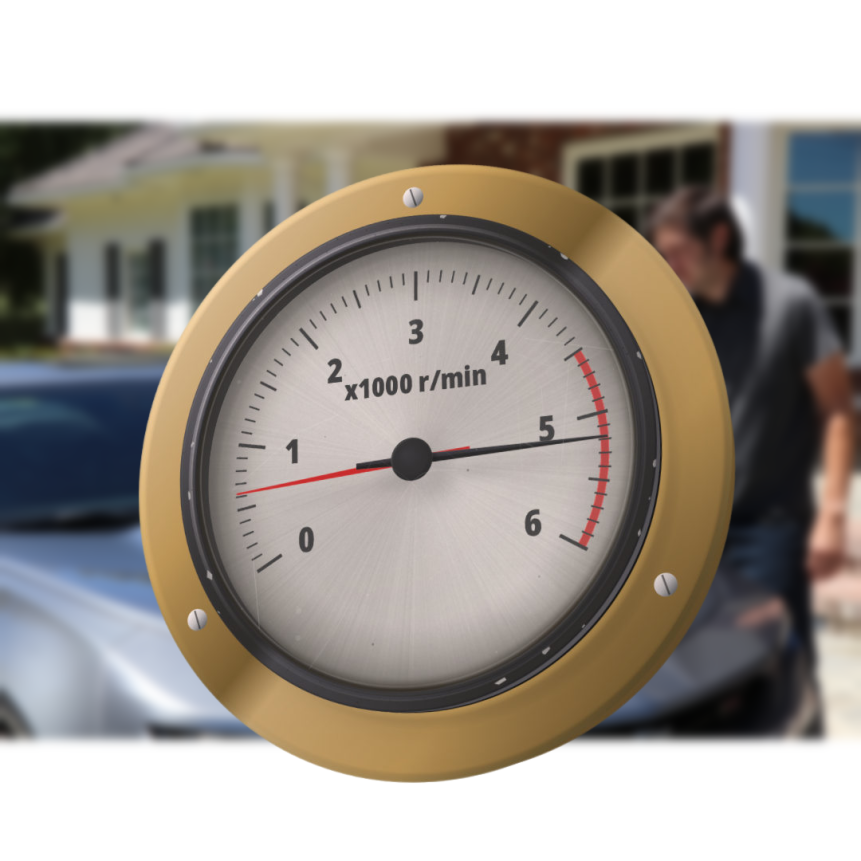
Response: 5200 rpm
